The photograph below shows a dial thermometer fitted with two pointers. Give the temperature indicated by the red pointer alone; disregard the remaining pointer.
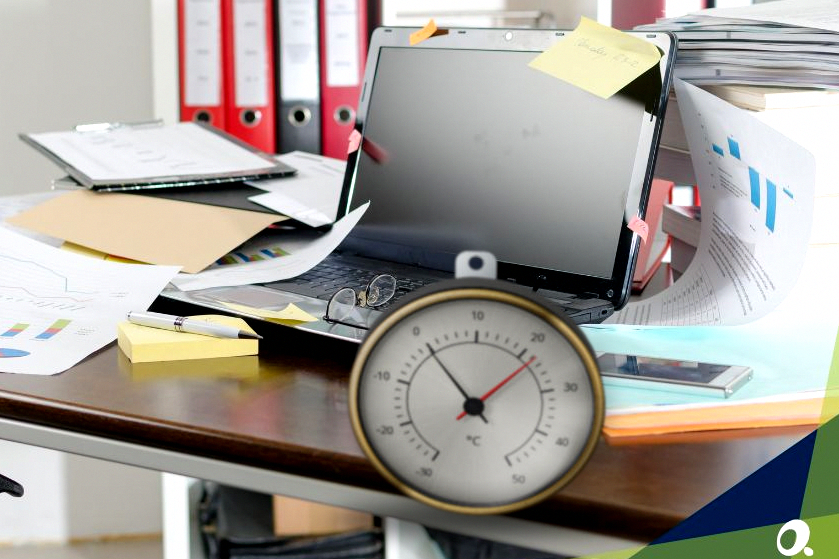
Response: 22 °C
